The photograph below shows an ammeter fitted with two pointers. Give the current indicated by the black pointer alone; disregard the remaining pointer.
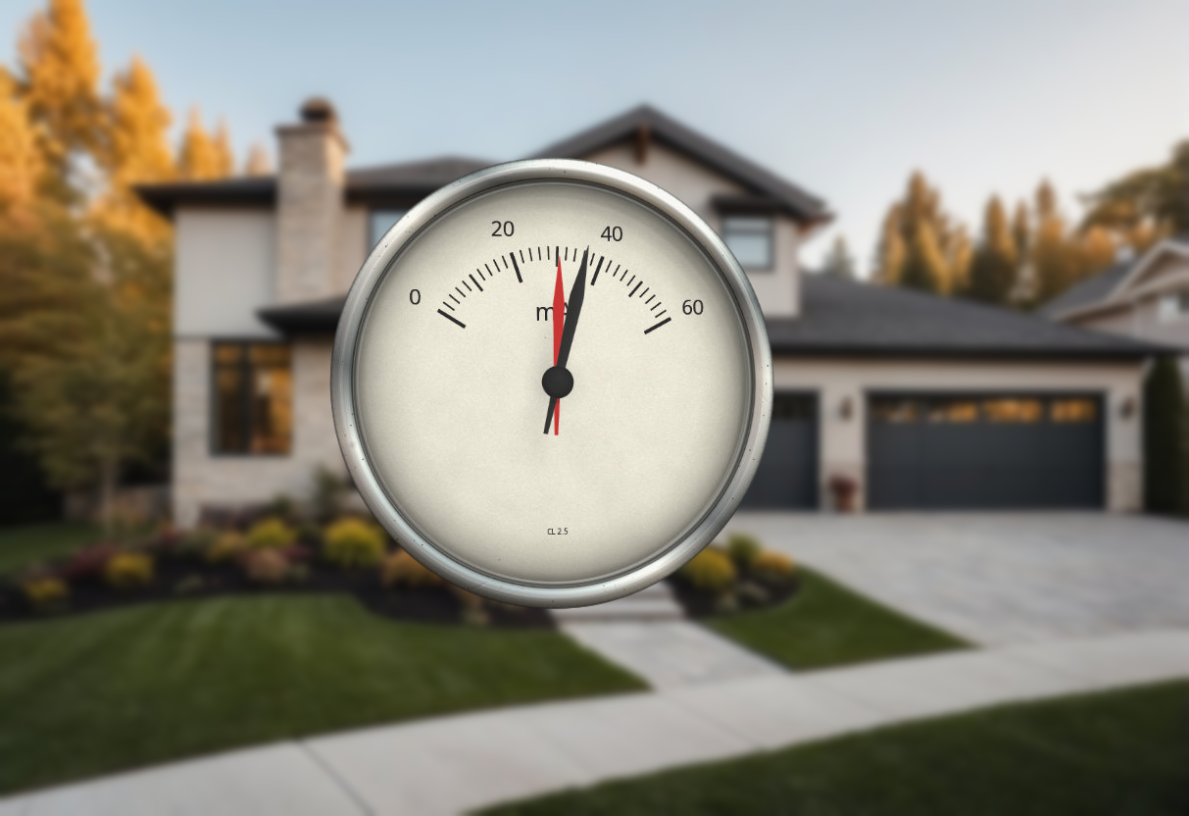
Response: 36 mA
